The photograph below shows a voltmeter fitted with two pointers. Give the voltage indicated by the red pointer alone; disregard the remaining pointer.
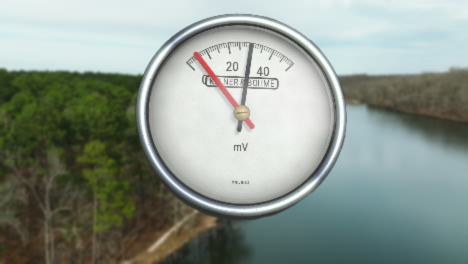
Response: 5 mV
